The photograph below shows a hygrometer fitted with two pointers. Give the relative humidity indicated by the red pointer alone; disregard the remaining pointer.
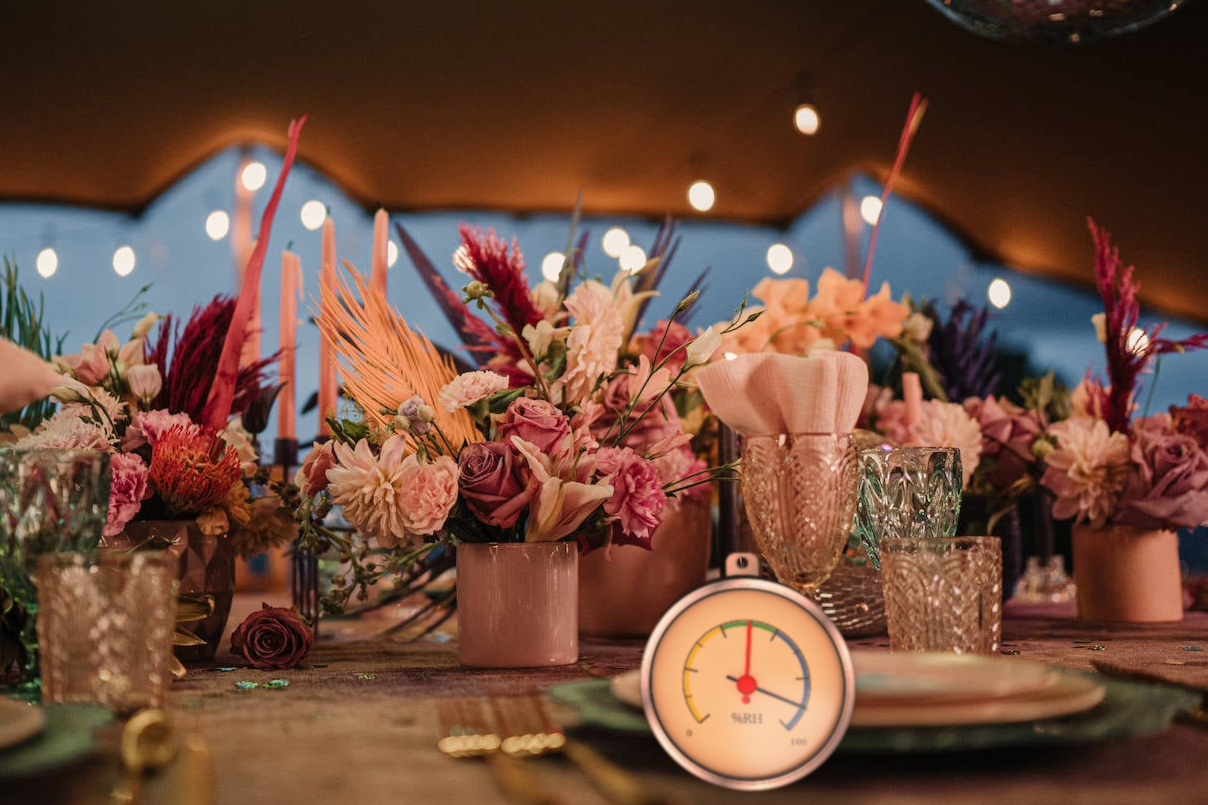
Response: 50 %
